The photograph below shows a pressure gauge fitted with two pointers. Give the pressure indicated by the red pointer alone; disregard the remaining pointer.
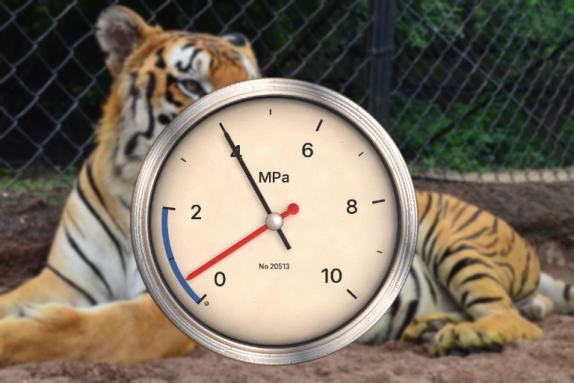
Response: 0.5 MPa
